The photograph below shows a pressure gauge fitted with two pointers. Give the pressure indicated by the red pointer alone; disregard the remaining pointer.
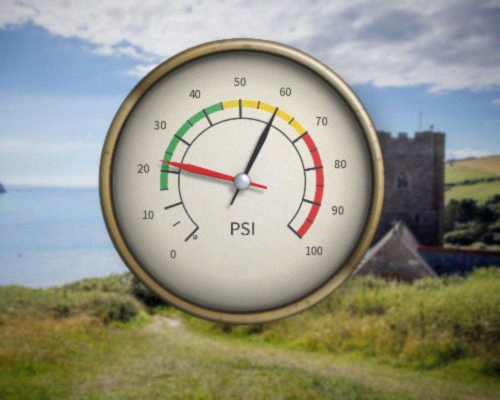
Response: 22.5 psi
